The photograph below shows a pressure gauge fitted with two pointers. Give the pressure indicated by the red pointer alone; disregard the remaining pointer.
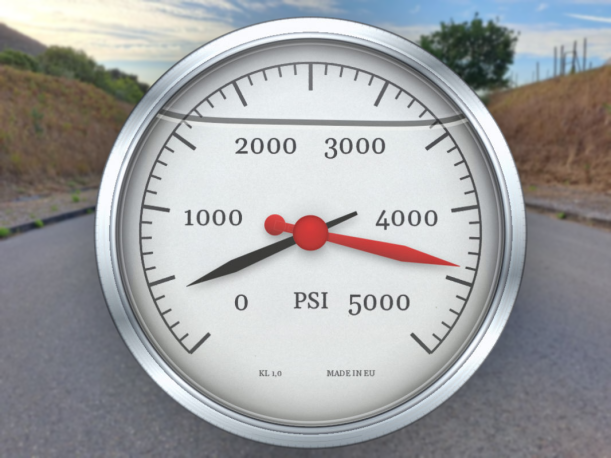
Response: 4400 psi
